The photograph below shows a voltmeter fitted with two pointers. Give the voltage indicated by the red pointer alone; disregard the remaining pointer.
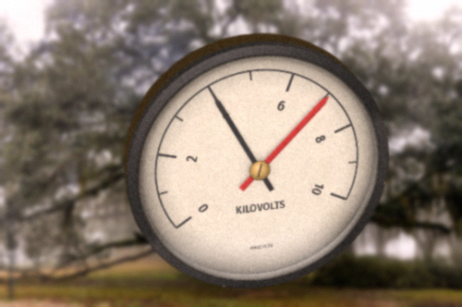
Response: 7 kV
